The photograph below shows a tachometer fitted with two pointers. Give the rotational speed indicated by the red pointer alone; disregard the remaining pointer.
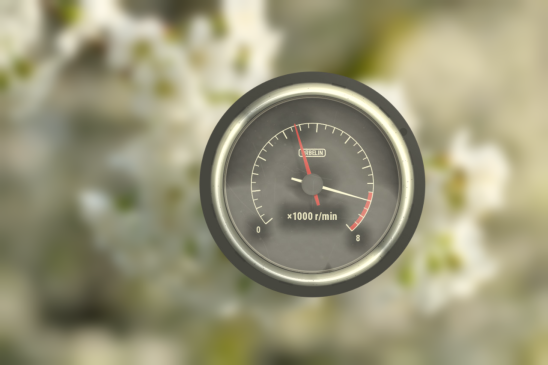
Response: 3375 rpm
